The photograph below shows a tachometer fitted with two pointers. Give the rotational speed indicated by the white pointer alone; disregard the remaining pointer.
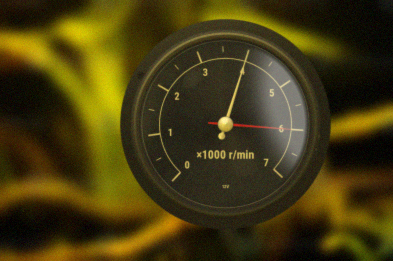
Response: 4000 rpm
